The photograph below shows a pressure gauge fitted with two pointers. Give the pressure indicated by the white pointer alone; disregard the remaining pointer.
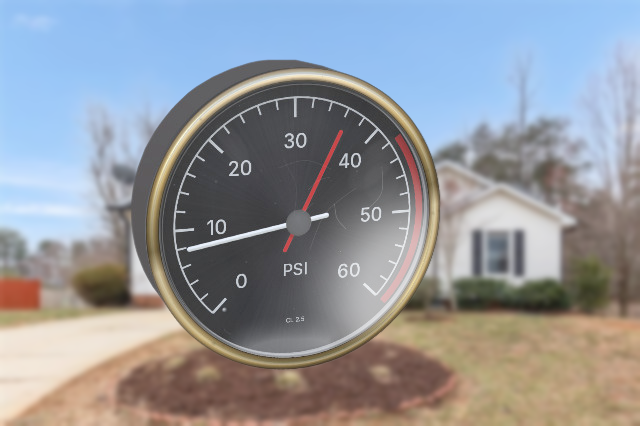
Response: 8 psi
